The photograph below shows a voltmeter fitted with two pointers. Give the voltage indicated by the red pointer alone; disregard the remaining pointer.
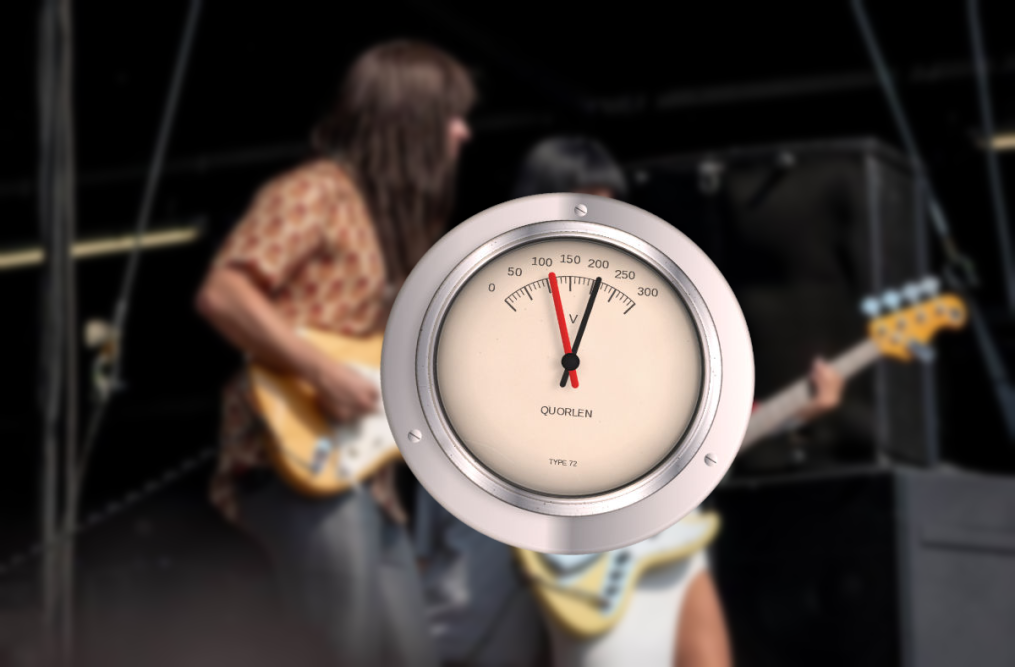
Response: 110 V
